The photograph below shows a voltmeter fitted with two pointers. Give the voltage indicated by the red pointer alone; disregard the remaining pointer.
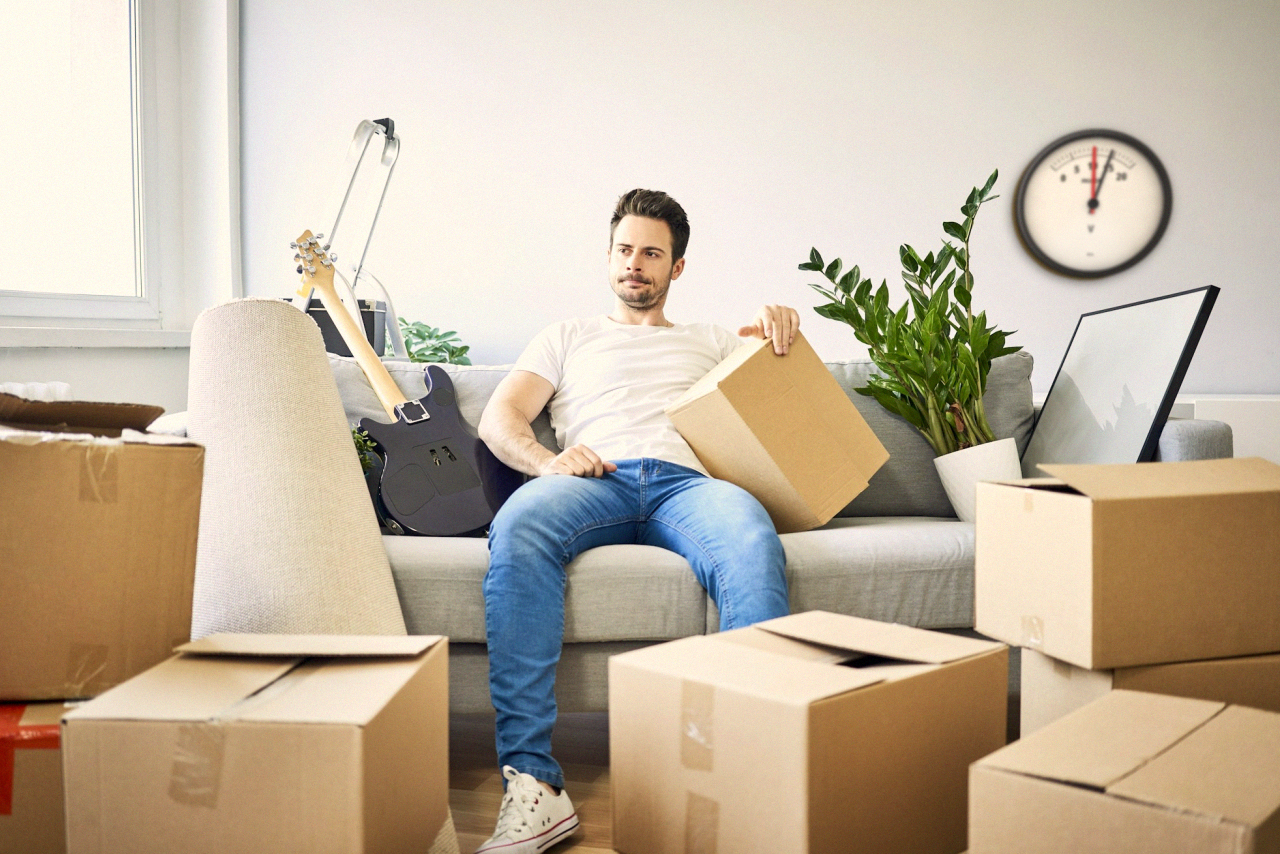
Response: 10 V
